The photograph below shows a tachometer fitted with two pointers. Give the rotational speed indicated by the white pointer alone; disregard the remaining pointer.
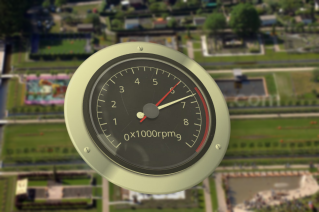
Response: 6750 rpm
